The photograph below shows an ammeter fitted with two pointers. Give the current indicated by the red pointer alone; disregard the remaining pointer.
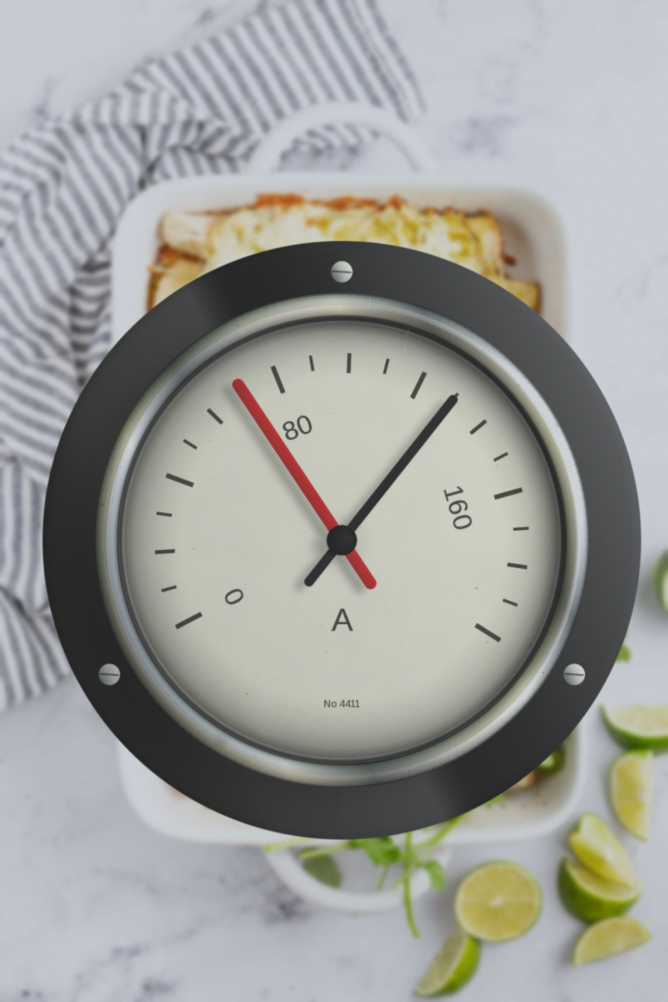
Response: 70 A
